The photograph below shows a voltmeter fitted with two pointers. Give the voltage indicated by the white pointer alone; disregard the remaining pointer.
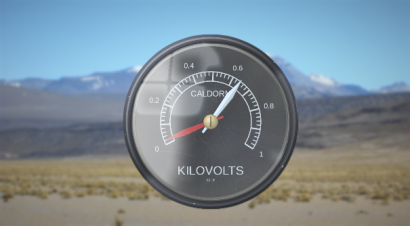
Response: 0.64 kV
